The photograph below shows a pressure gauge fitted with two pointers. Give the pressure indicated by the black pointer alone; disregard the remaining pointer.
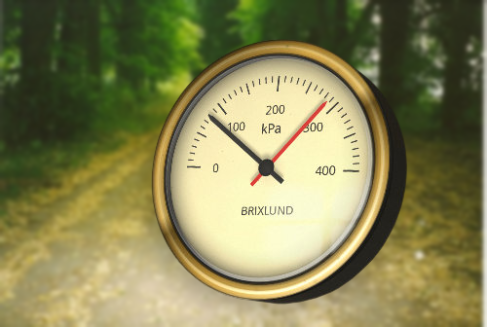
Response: 80 kPa
